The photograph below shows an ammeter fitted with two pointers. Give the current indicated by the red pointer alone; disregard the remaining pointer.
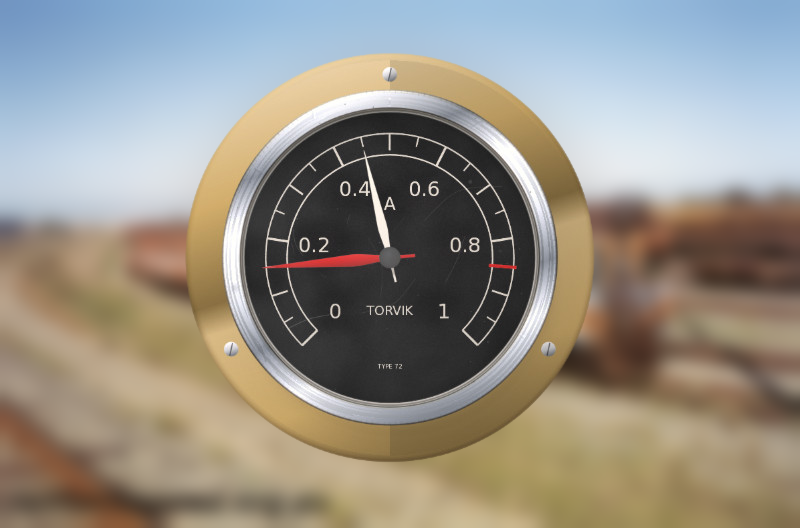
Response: 0.15 A
